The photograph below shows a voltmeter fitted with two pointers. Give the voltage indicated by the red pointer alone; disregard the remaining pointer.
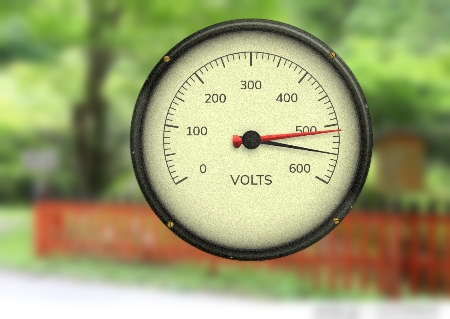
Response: 510 V
